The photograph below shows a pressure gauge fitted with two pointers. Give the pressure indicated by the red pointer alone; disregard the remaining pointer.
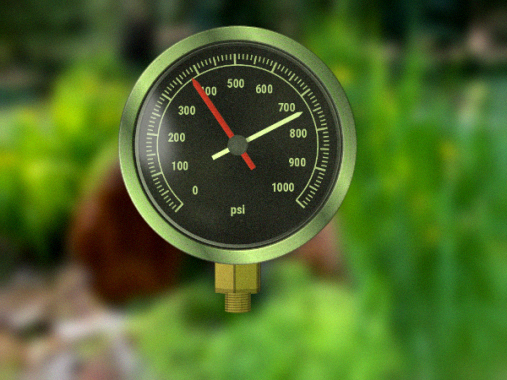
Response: 380 psi
